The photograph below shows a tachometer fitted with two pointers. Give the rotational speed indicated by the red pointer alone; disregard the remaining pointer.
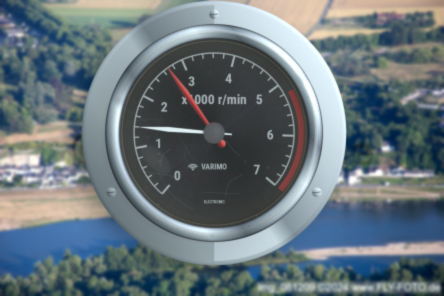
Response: 2700 rpm
